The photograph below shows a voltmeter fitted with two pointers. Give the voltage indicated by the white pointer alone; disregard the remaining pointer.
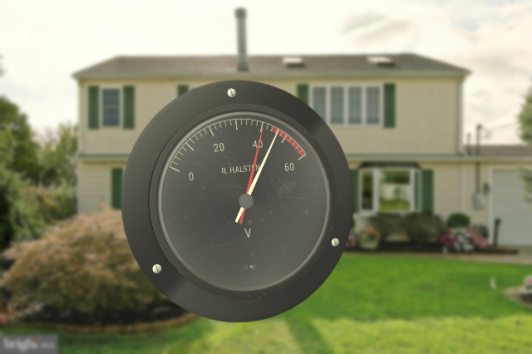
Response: 46 V
